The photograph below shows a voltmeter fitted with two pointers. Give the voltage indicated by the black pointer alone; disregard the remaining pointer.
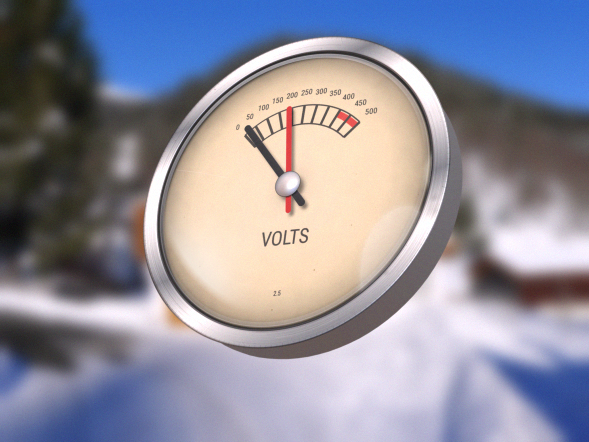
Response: 25 V
